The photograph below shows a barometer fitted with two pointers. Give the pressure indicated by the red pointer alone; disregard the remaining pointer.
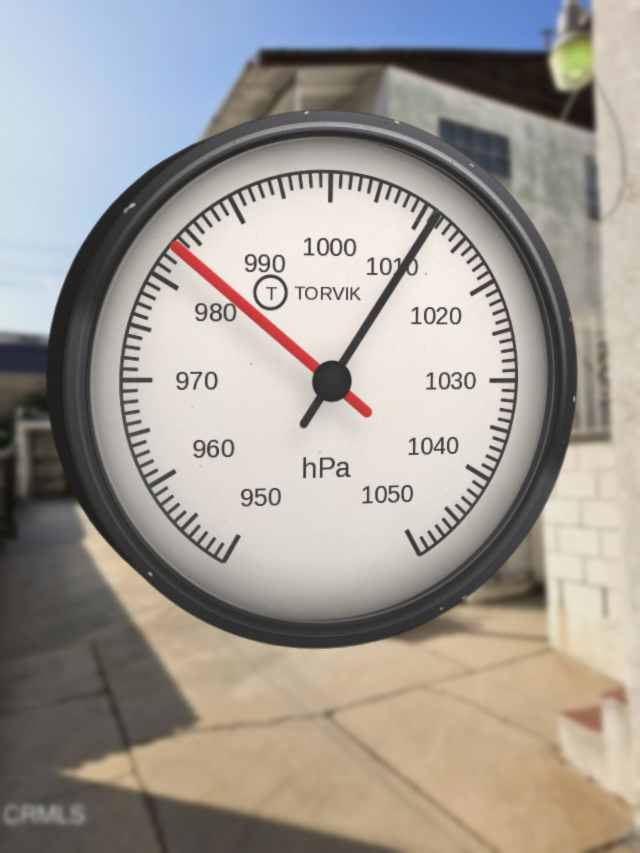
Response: 983 hPa
